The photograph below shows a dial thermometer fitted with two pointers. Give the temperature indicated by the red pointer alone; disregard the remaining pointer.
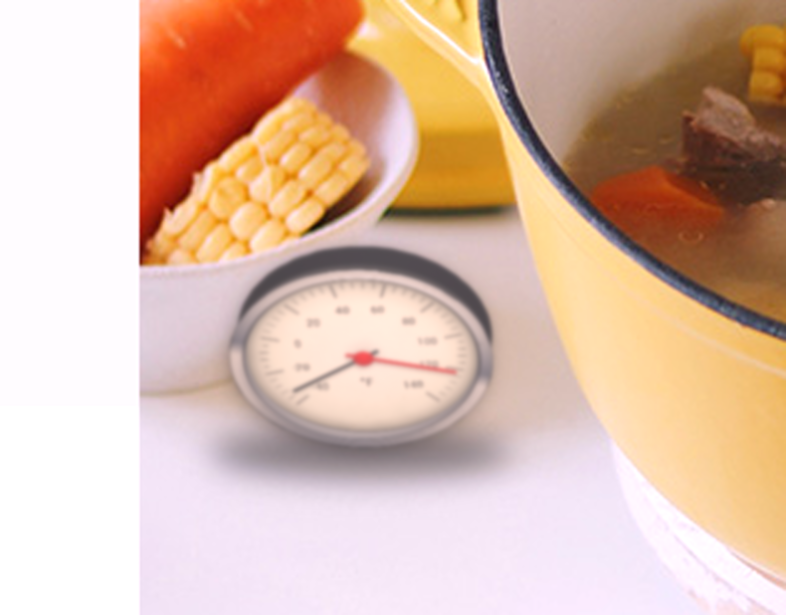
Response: 120 °F
